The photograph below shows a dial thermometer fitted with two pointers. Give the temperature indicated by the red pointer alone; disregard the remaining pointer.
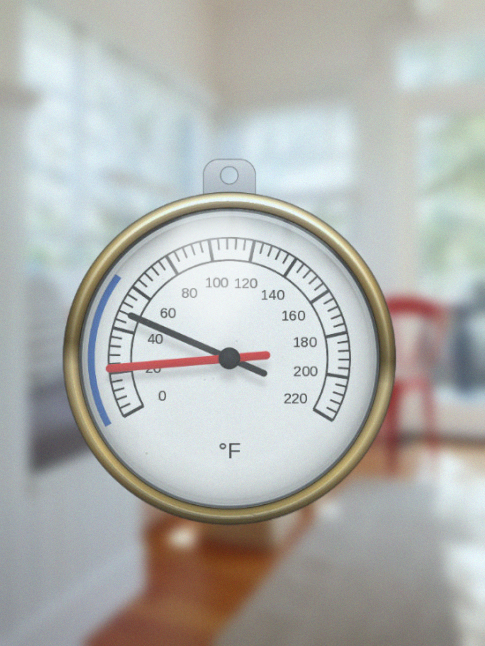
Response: 22 °F
